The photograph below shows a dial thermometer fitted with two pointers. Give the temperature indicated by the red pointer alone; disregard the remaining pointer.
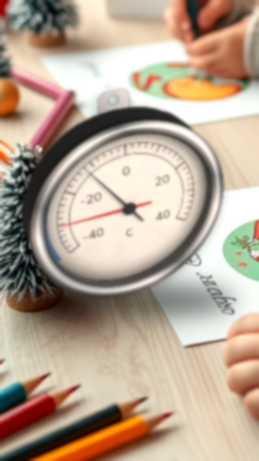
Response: -30 °C
